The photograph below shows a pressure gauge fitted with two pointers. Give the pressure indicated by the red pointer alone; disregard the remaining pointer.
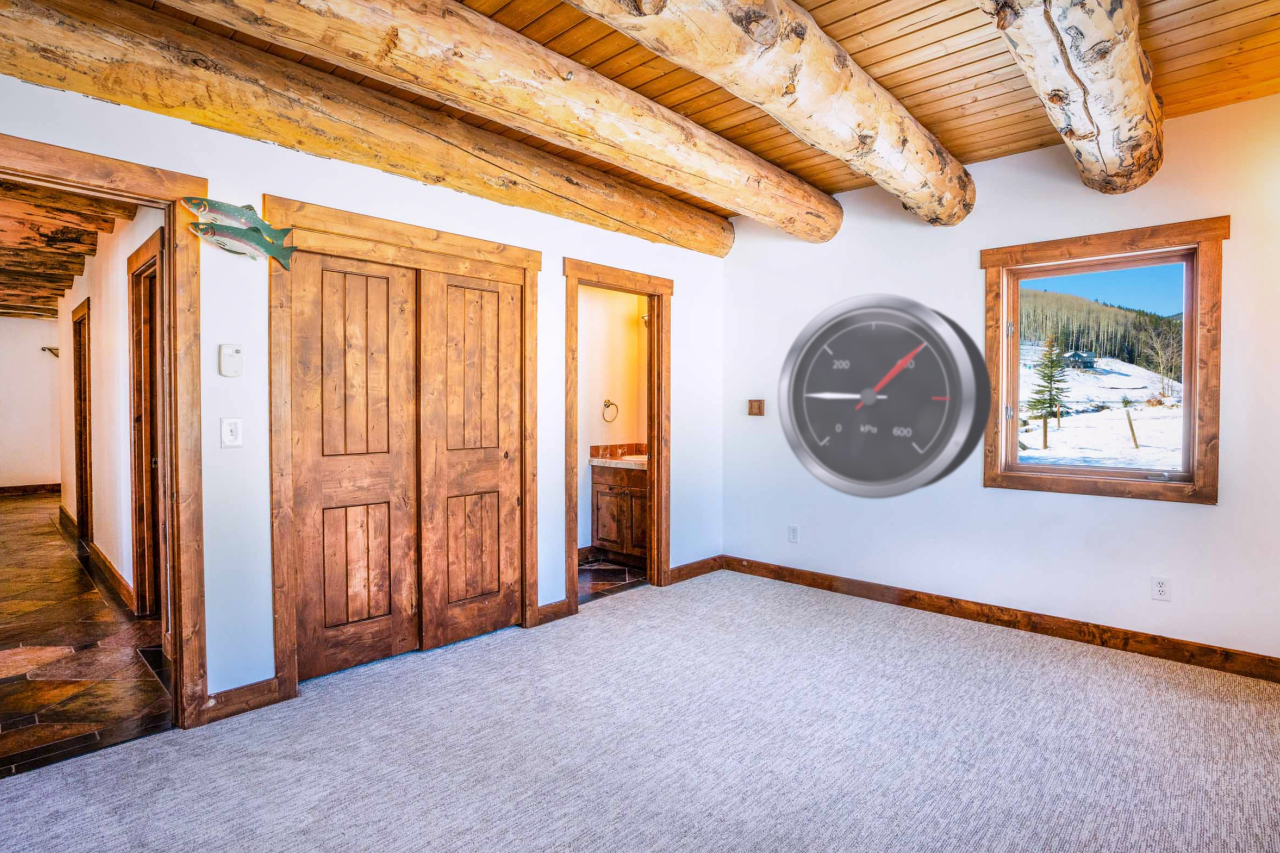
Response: 400 kPa
